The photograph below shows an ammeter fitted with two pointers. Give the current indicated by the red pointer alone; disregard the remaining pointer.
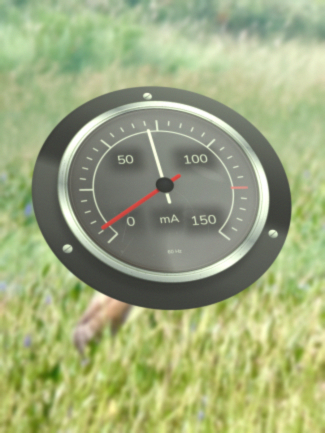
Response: 5 mA
